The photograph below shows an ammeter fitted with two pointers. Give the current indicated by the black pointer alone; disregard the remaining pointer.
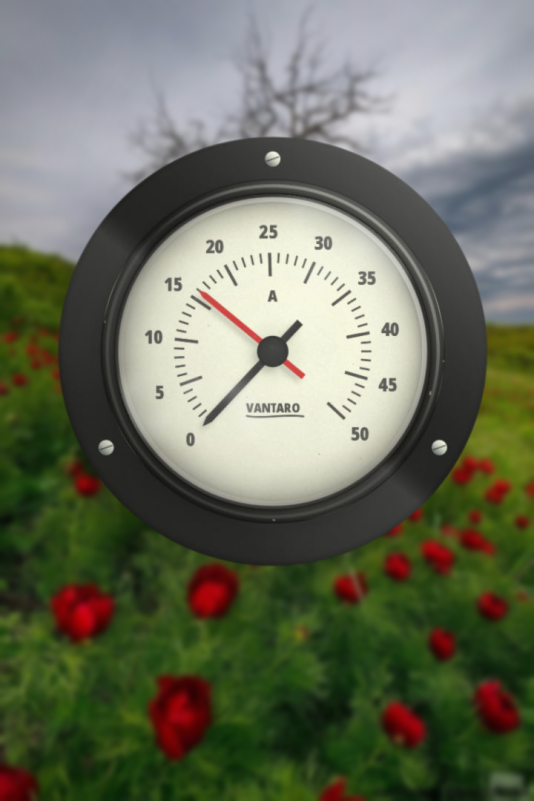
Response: 0 A
